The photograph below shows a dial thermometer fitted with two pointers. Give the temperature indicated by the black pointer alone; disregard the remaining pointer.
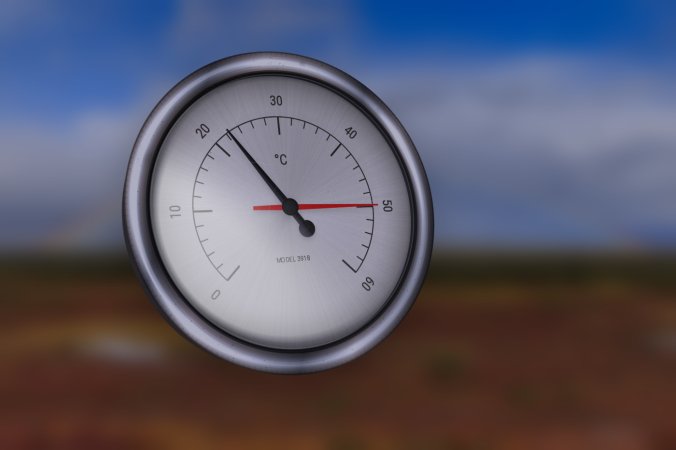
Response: 22 °C
